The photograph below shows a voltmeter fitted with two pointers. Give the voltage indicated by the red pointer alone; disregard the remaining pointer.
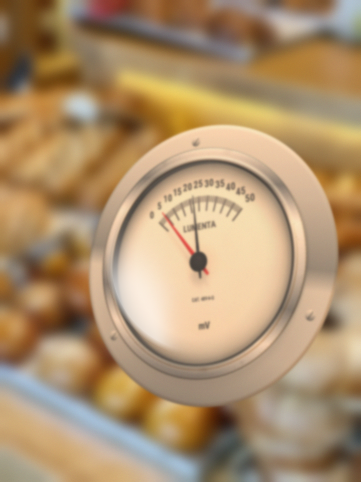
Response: 5 mV
